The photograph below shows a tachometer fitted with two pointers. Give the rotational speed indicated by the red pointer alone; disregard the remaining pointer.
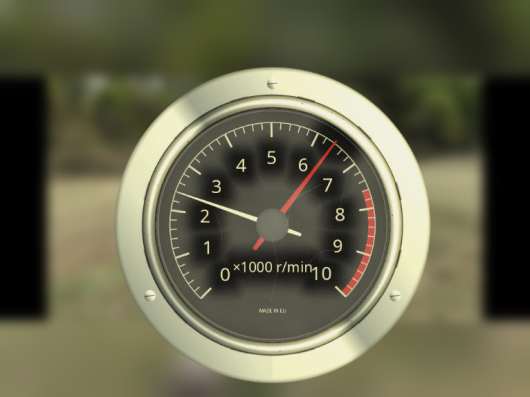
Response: 6400 rpm
